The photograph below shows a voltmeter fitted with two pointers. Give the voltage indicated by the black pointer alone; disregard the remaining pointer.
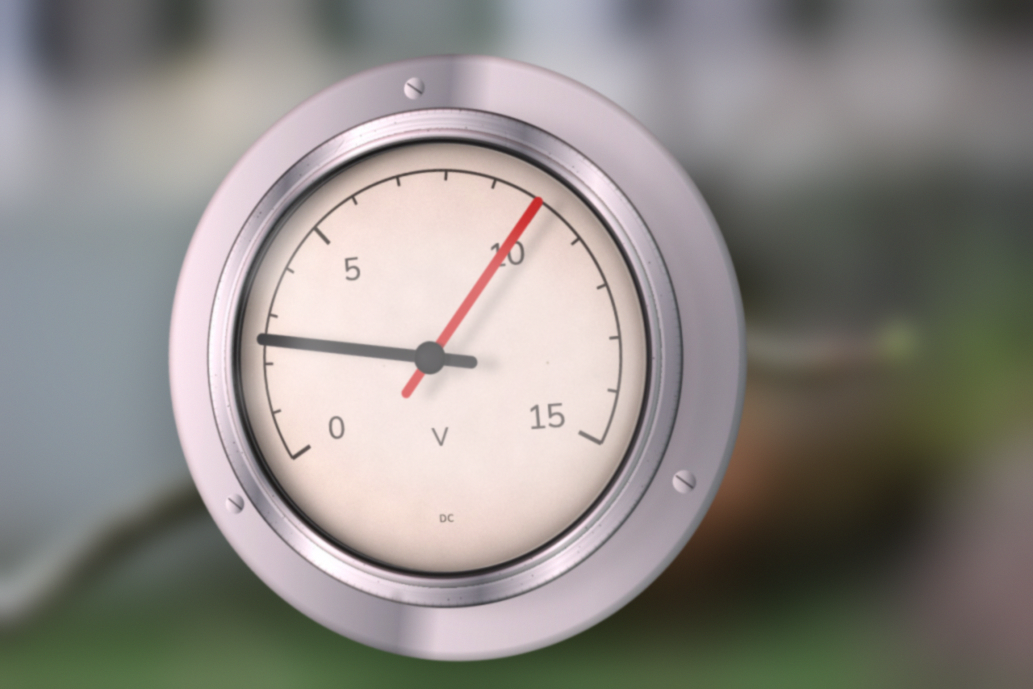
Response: 2.5 V
